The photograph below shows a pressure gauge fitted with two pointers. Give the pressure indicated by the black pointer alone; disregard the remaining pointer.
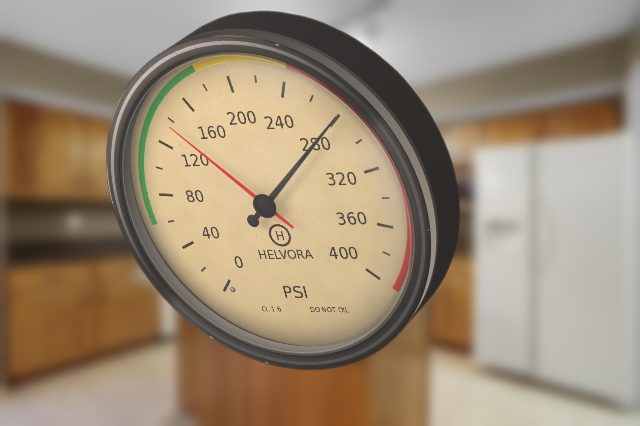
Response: 280 psi
